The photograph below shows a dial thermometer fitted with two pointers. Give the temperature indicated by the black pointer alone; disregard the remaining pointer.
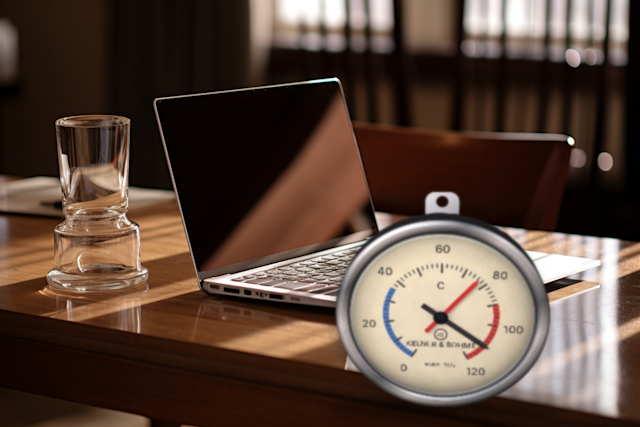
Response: 110 °C
